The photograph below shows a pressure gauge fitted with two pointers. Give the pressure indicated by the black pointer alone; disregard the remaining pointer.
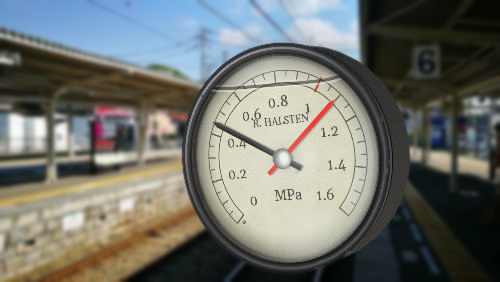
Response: 0.45 MPa
